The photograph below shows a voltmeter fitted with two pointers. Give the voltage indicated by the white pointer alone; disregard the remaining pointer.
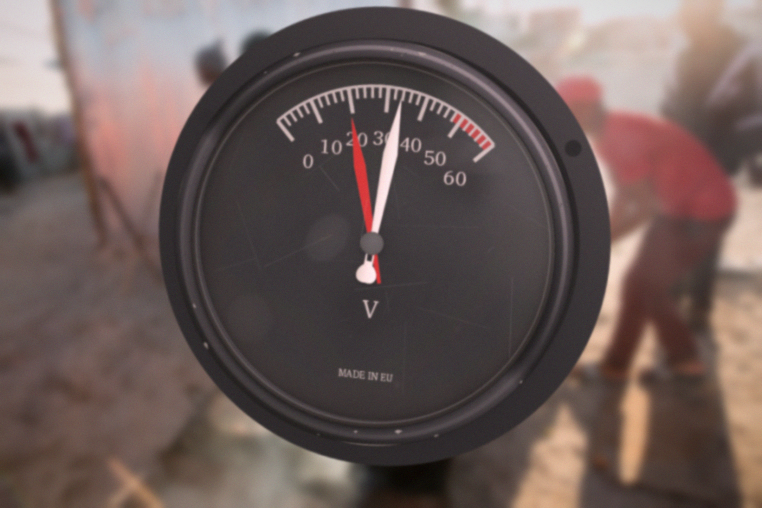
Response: 34 V
